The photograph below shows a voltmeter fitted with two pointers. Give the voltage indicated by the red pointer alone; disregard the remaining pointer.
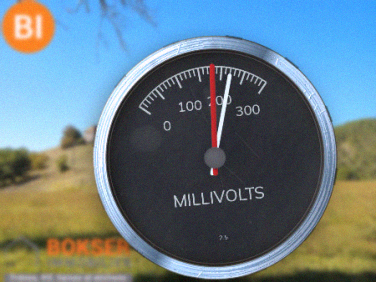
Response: 180 mV
